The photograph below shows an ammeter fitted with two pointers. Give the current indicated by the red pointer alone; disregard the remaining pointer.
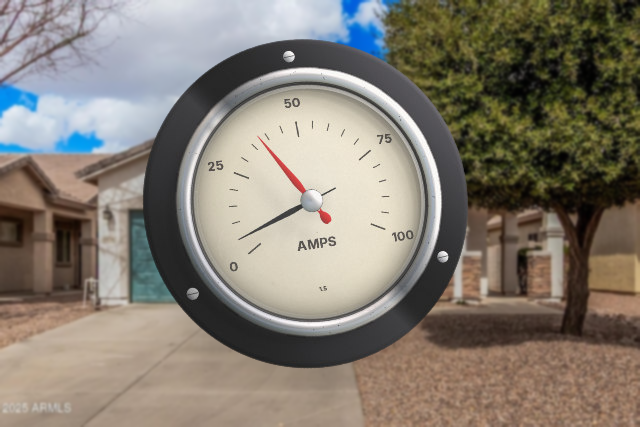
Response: 37.5 A
